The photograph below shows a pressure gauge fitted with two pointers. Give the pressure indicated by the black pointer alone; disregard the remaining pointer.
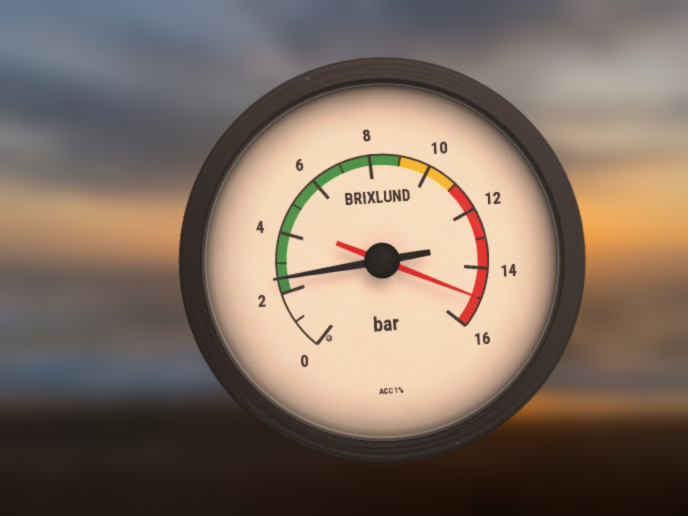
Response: 2.5 bar
